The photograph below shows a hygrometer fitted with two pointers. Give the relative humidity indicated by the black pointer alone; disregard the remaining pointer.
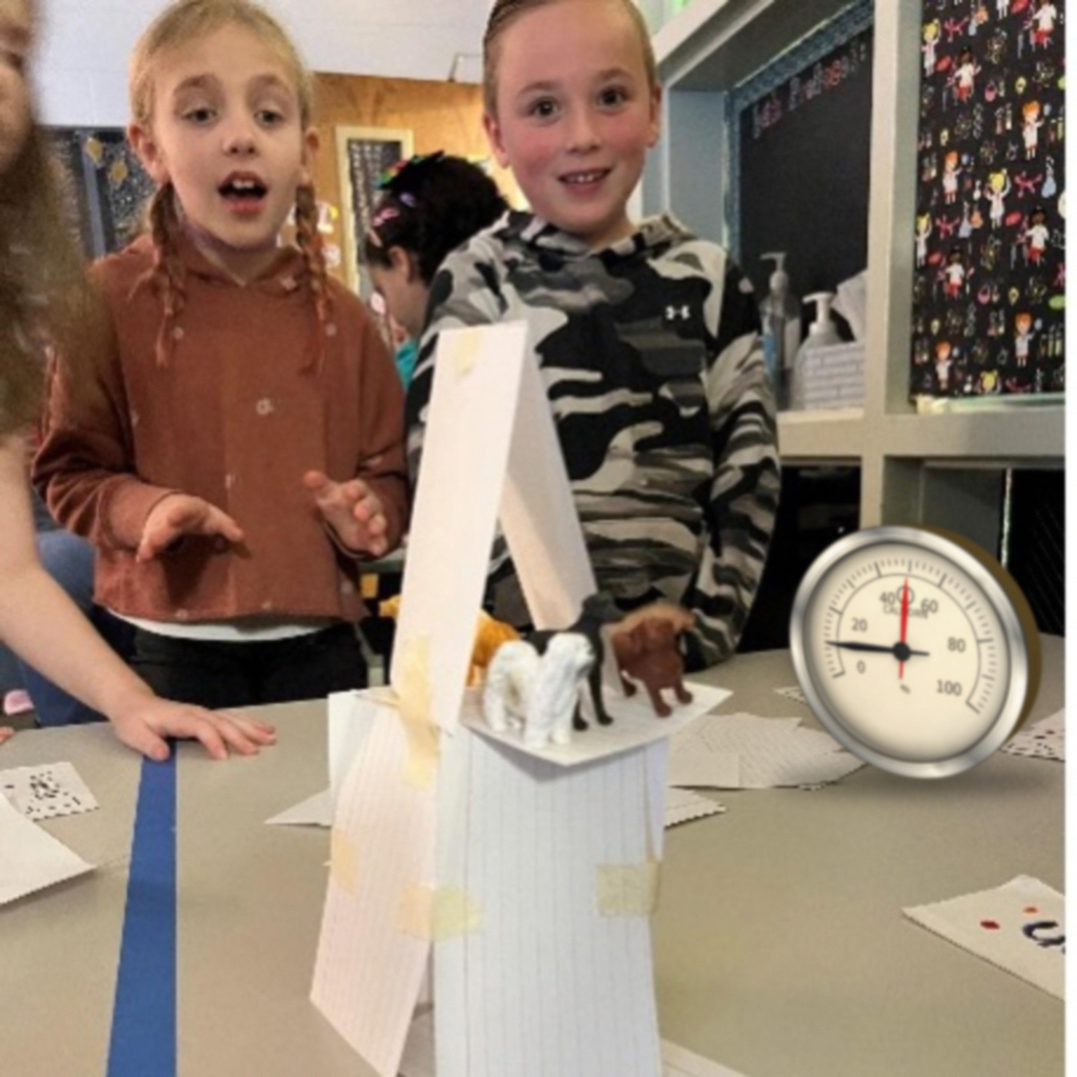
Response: 10 %
